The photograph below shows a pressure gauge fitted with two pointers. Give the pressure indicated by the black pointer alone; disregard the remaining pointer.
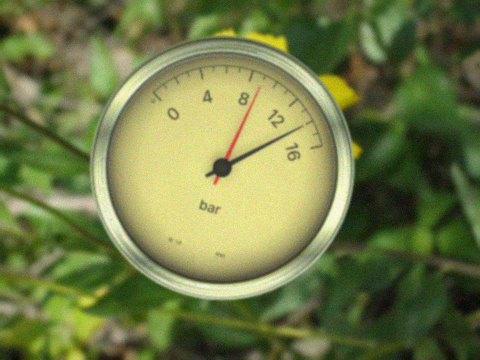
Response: 14 bar
